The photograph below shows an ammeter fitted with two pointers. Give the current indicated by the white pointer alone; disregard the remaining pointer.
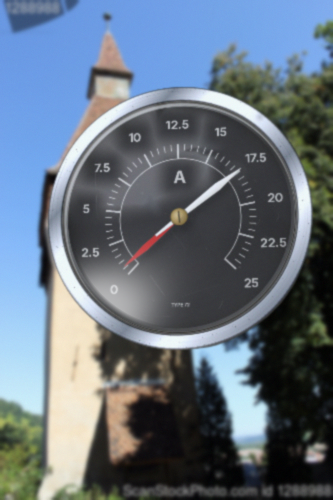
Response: 17.5 A
